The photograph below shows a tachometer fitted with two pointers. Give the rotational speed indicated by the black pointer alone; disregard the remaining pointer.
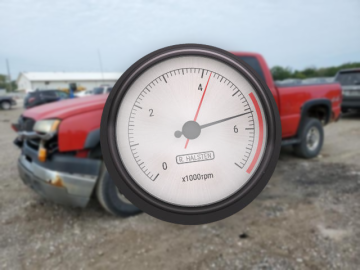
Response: 5600 rpm
